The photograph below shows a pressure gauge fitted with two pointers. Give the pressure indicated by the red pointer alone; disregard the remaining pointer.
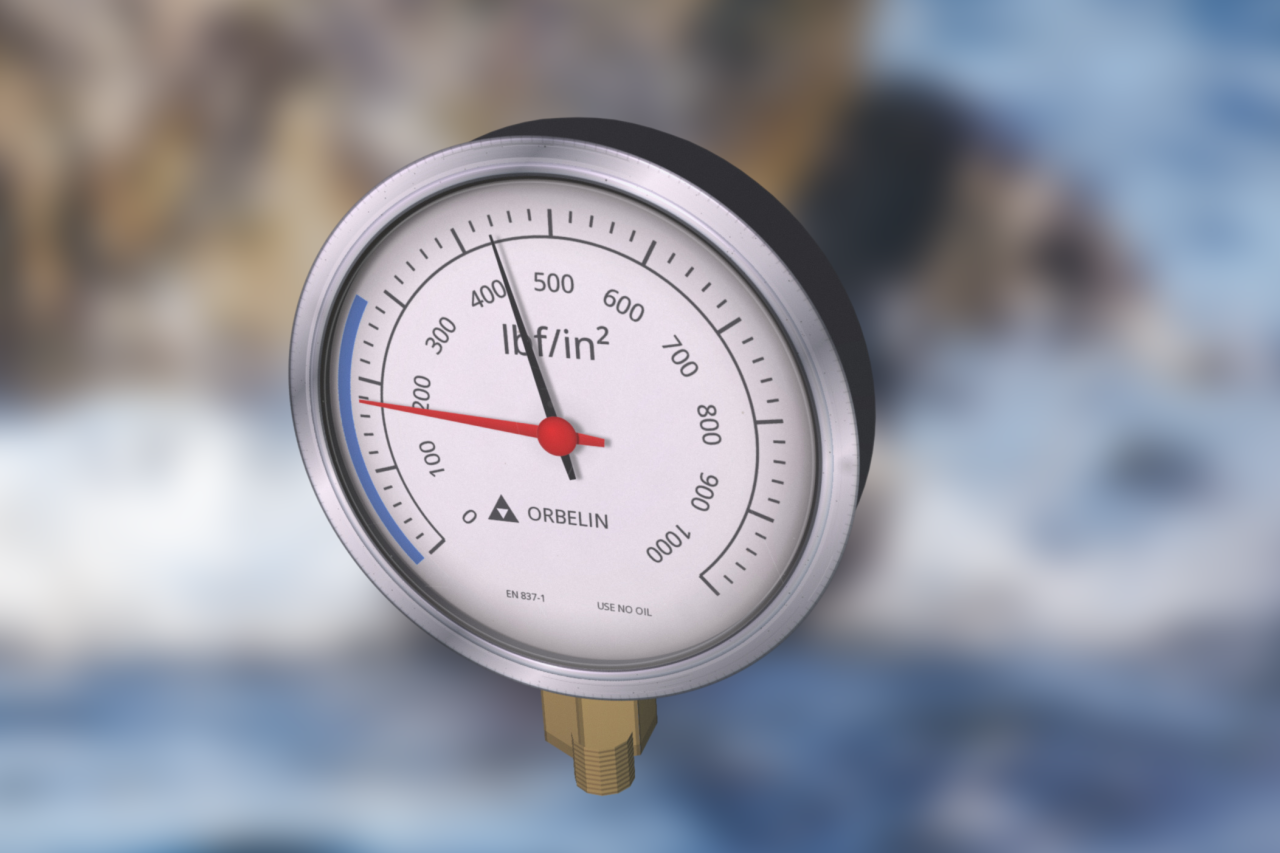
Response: 180 psi
